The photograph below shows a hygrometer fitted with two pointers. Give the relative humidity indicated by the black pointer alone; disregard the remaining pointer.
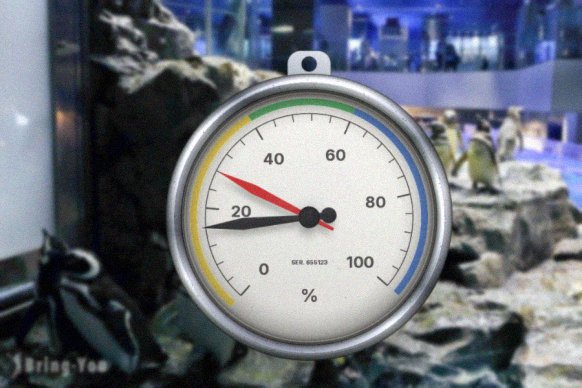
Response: 16 %
